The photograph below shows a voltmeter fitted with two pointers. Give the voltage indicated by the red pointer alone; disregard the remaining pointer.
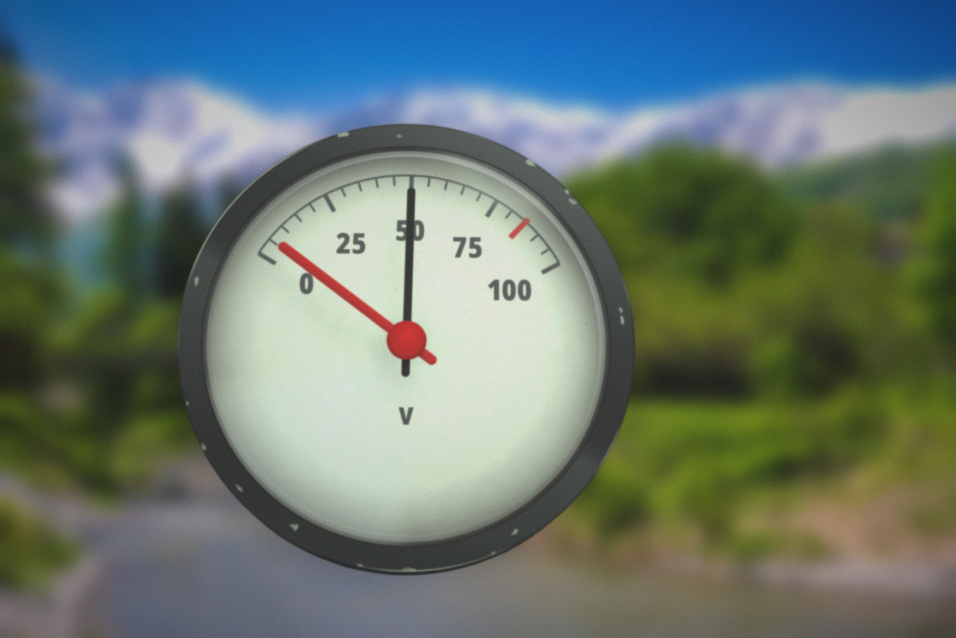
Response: 5 V
